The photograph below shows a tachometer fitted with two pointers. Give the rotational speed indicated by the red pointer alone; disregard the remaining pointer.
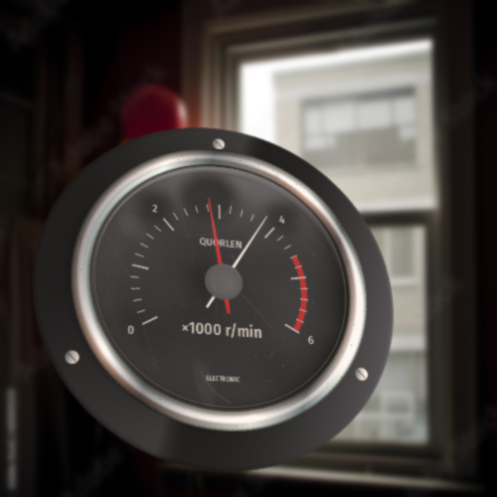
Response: 2800 rpm
